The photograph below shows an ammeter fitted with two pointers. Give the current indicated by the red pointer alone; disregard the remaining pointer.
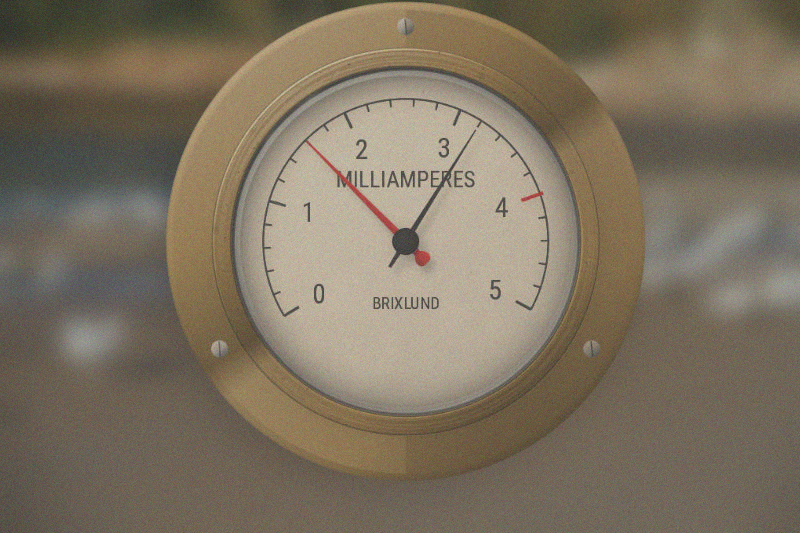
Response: 1.6 mA
